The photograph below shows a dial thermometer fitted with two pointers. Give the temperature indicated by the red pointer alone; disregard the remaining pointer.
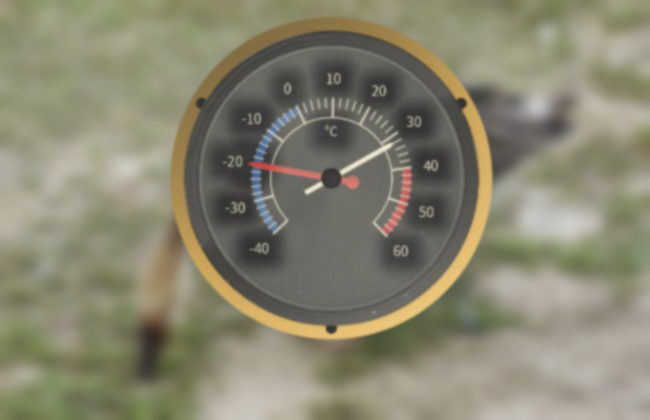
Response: -20 °C
